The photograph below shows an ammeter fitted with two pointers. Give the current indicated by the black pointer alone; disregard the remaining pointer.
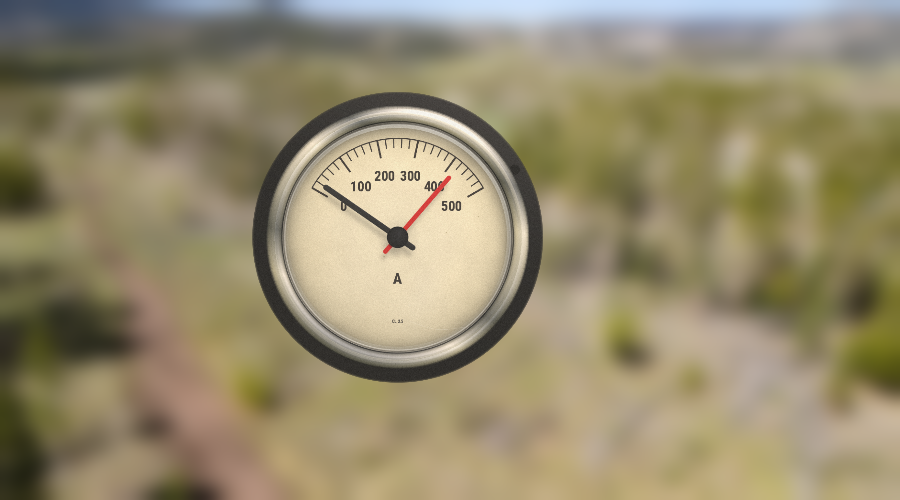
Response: 20 A
